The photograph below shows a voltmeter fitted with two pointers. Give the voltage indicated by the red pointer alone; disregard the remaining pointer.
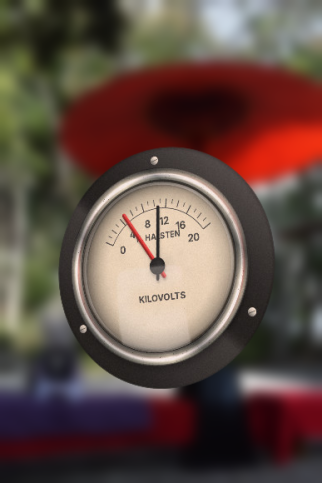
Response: 5 kV
